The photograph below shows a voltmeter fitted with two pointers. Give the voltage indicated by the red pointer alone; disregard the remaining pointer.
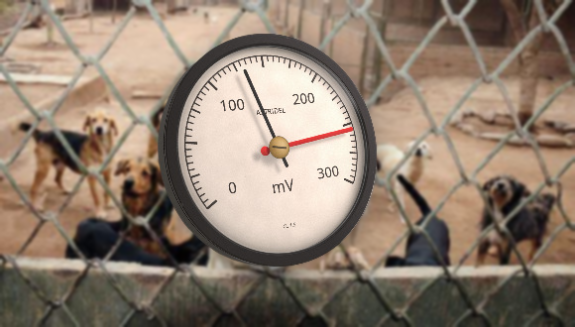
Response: 255 mV
